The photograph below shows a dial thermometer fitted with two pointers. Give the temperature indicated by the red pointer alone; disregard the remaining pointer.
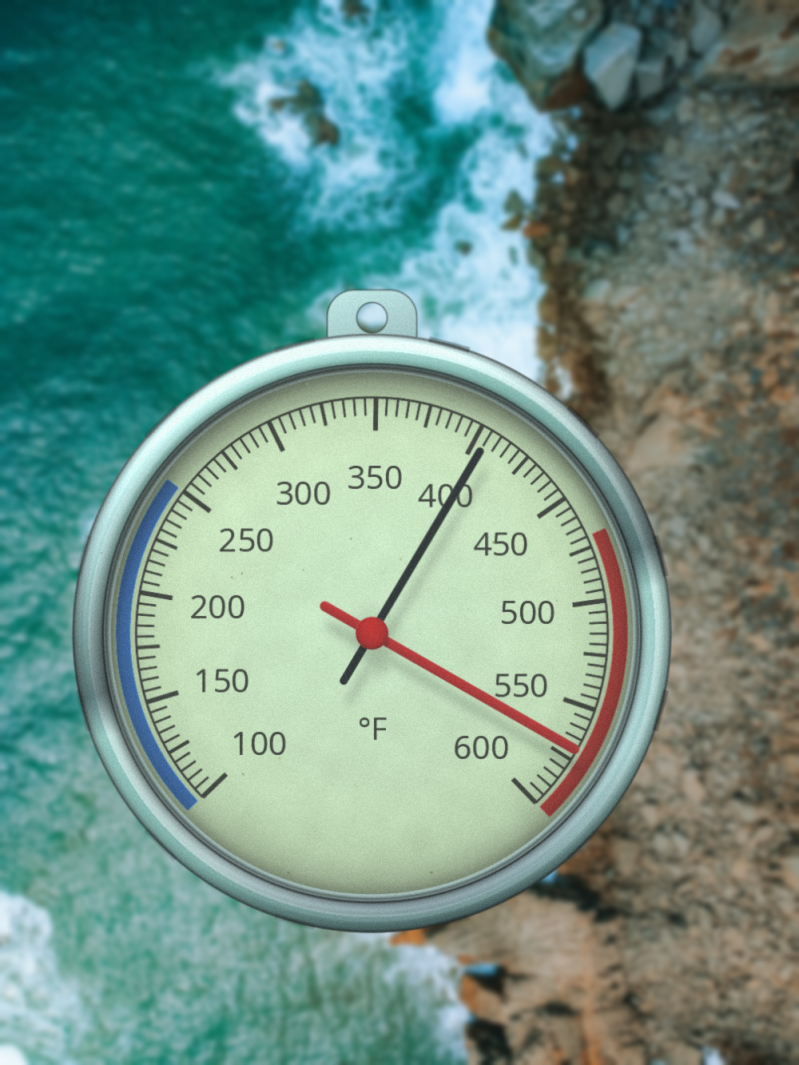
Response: 570 °F
